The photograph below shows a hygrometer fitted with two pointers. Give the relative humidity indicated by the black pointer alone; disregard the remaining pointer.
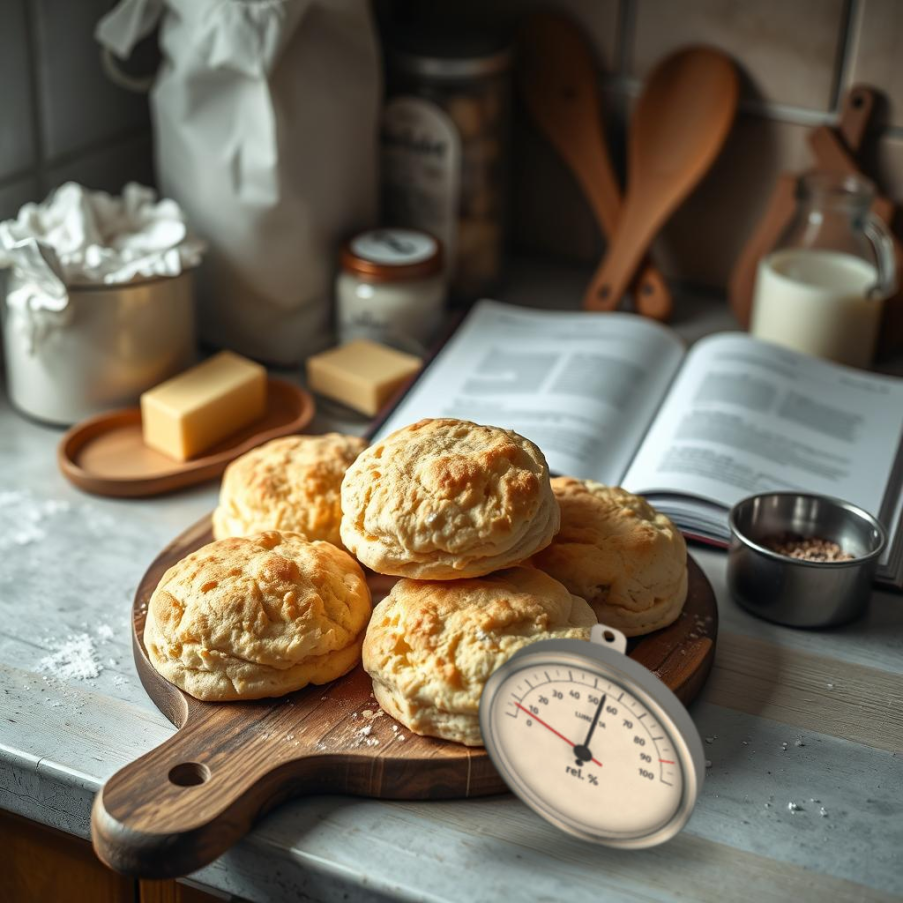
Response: 55 %
